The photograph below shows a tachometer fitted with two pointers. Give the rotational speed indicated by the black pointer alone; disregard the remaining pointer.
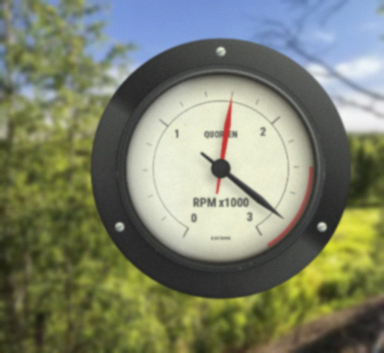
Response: 2800 rpm
